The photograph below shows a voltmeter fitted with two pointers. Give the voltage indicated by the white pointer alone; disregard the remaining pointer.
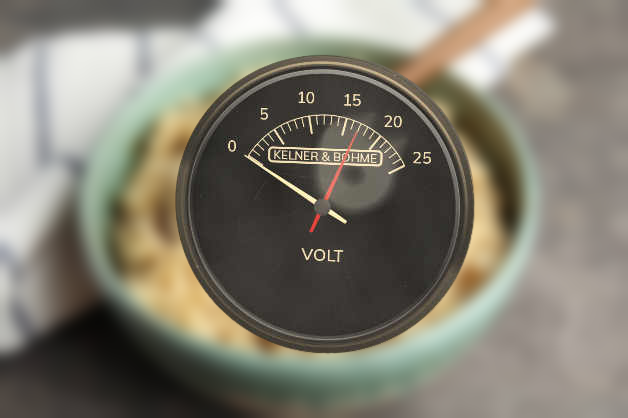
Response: 0 V
